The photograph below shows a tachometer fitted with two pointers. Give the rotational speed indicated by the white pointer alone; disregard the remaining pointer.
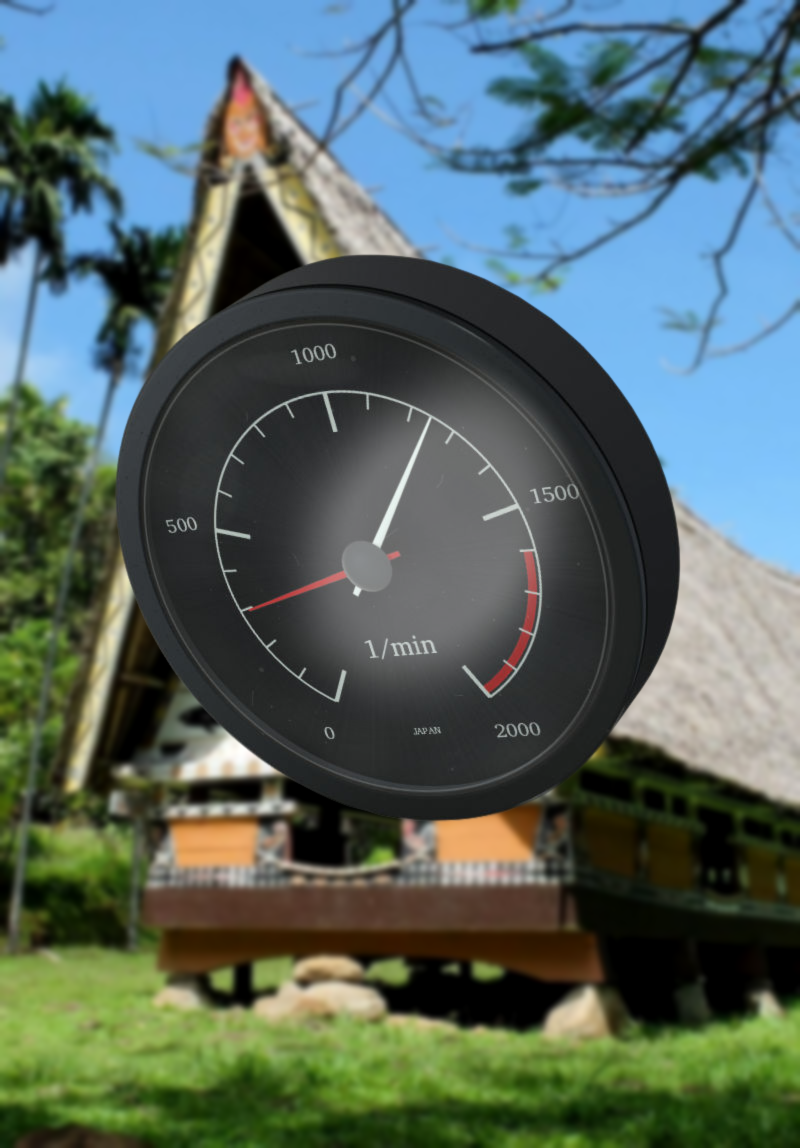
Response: 1250 rpm
